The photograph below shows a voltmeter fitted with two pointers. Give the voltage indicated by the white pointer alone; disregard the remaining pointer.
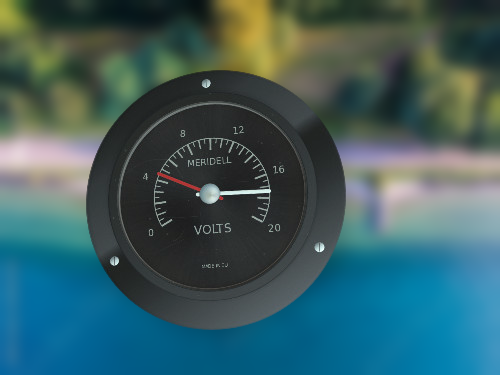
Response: 17.5 V
